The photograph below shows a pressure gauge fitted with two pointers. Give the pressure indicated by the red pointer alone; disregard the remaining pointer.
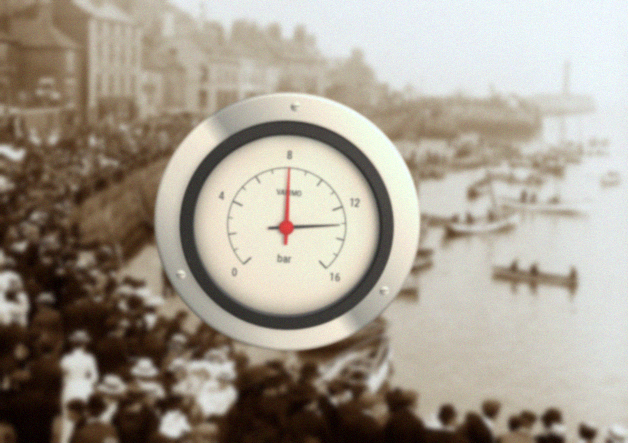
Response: 8 bar
